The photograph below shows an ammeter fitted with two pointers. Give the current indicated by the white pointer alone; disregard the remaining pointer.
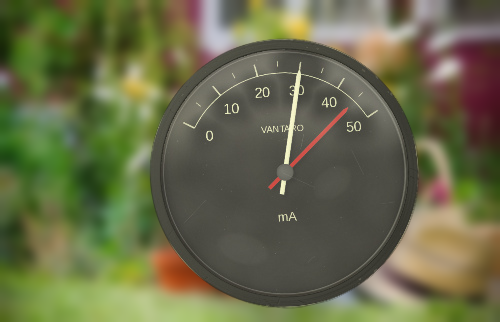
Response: 30 mA
